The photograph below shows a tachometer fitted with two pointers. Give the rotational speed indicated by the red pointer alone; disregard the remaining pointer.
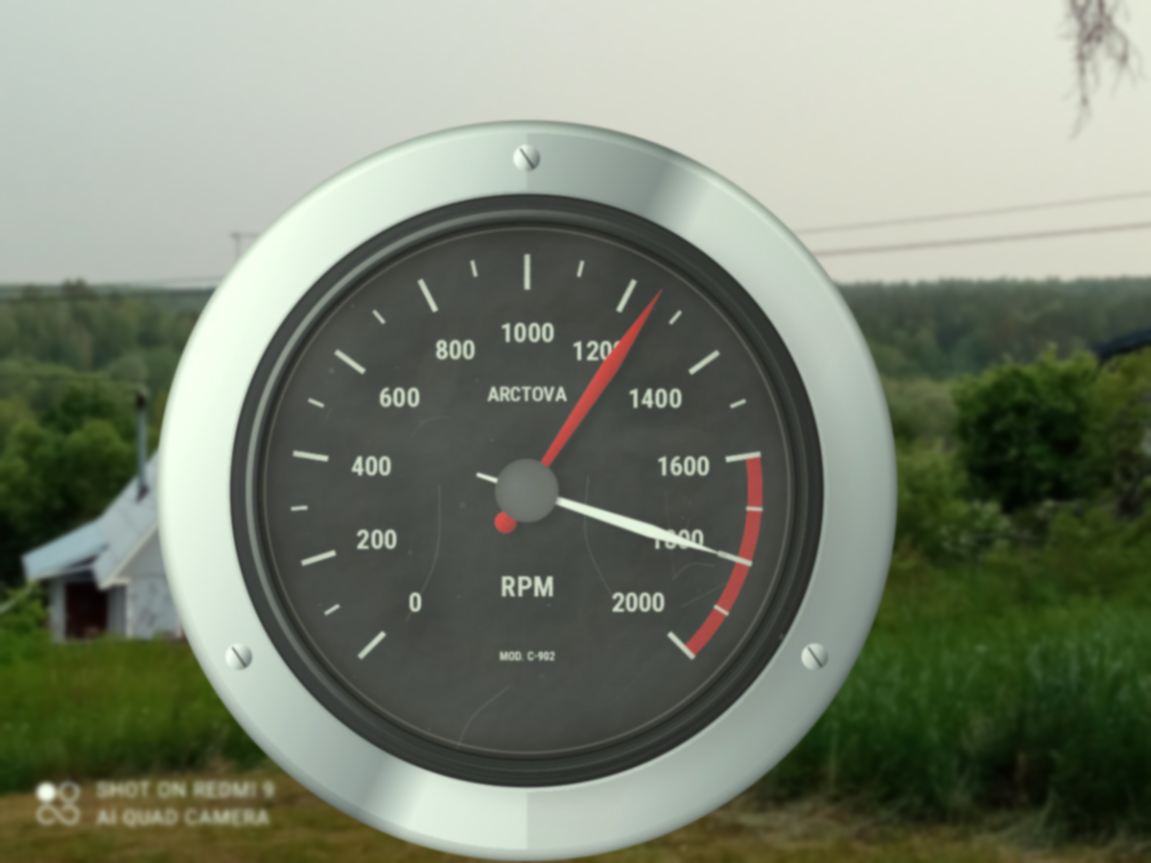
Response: 1250 rpm
